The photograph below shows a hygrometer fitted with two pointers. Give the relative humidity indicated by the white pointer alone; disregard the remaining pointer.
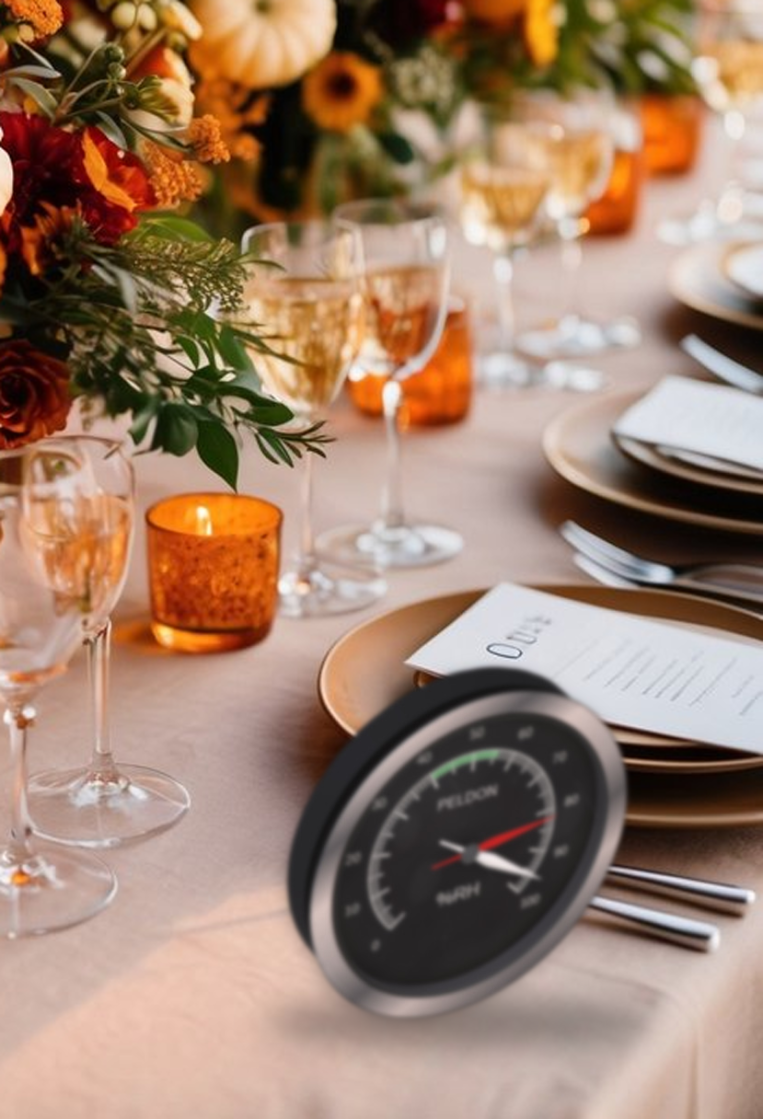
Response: 95 %
